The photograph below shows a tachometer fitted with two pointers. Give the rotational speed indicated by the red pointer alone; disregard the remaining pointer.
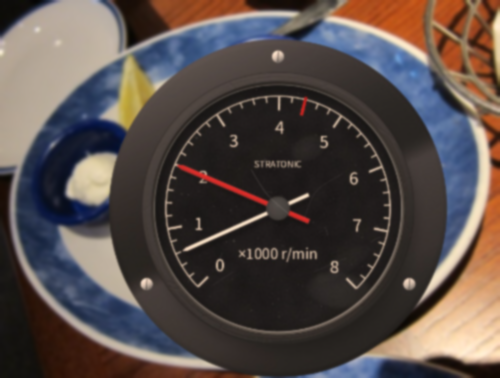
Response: 2000 rpm
